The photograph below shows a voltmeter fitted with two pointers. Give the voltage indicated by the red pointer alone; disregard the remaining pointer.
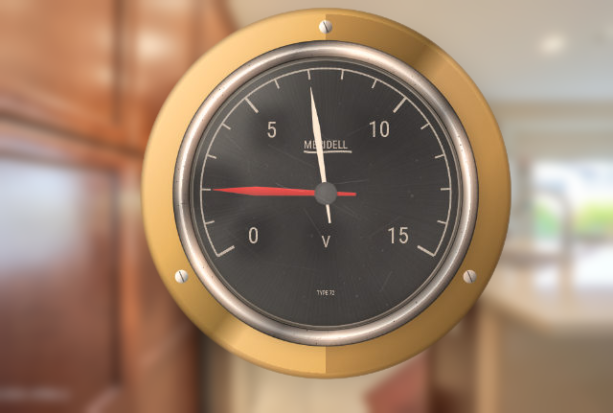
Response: 2 V
